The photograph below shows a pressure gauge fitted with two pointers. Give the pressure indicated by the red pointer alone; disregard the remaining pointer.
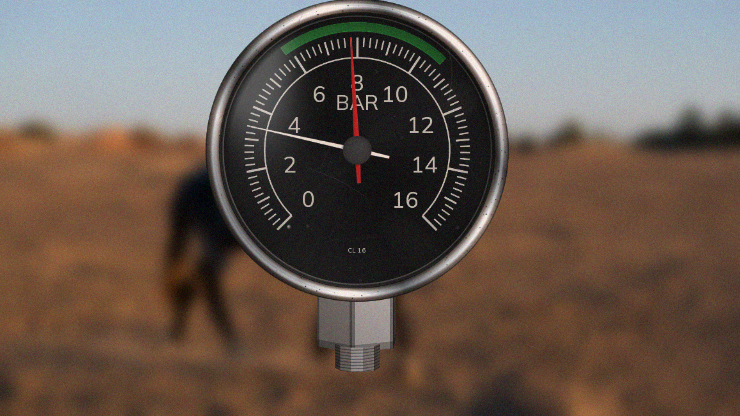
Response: 7.8 bar
